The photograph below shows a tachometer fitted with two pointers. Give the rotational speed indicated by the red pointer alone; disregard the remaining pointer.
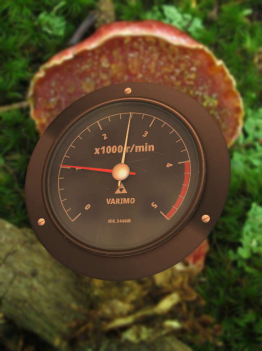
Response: 1000 rpm
